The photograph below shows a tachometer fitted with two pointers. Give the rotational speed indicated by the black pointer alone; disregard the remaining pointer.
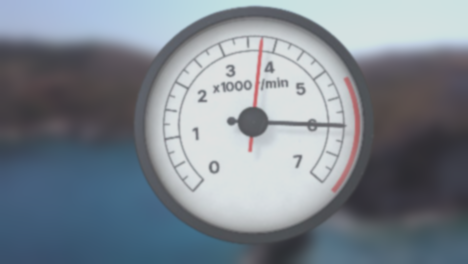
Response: 6000 rpm
